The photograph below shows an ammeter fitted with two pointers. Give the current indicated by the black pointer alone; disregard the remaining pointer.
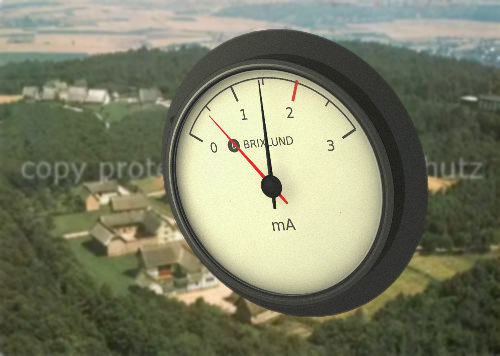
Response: 1.5 mA
